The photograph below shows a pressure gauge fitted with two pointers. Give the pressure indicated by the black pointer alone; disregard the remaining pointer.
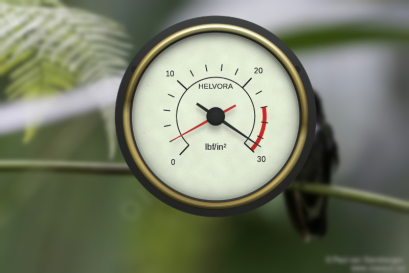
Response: 29 psi
